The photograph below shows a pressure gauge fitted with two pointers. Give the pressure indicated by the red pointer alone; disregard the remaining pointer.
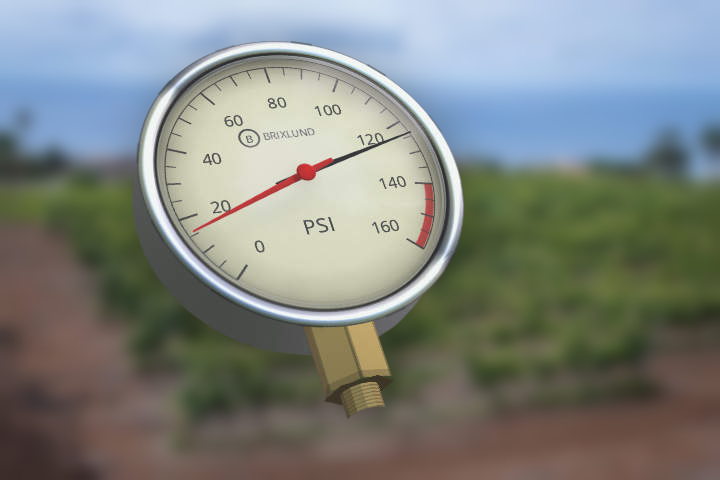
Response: 15 psi
